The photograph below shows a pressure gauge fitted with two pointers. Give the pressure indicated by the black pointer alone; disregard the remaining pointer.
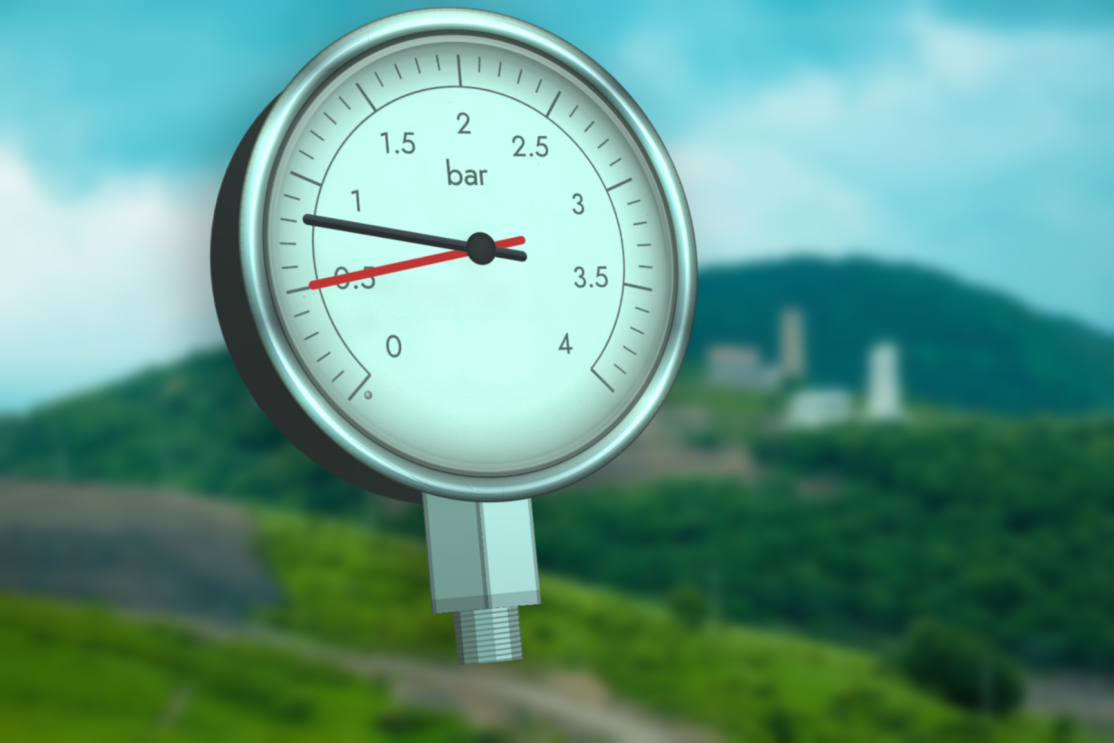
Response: 0.8 bar
